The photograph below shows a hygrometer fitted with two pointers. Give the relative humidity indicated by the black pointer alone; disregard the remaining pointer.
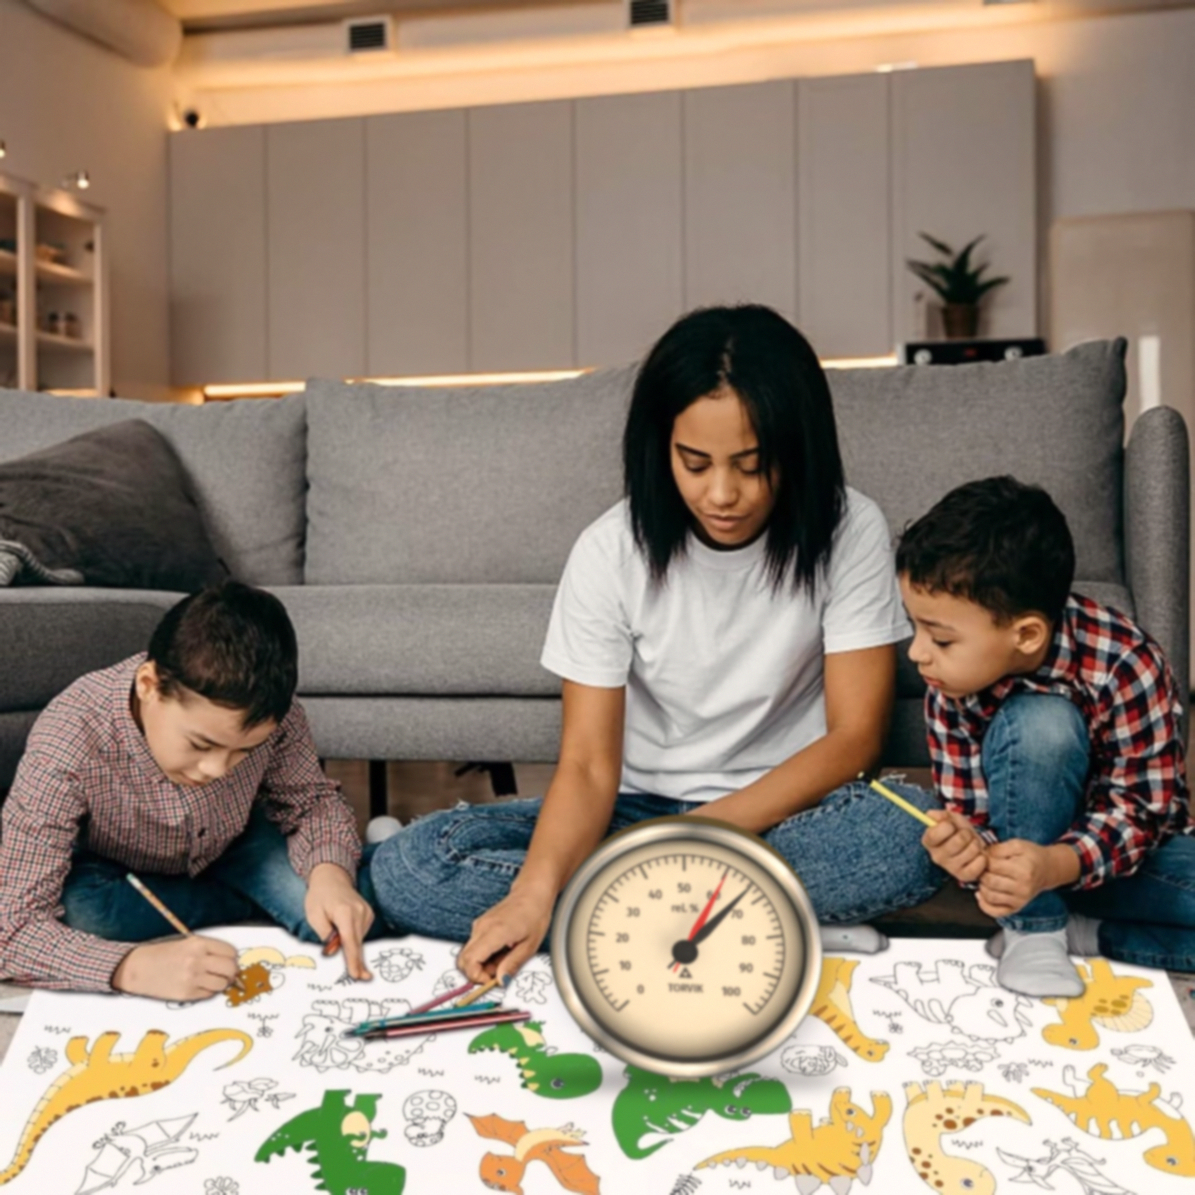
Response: 66 %
